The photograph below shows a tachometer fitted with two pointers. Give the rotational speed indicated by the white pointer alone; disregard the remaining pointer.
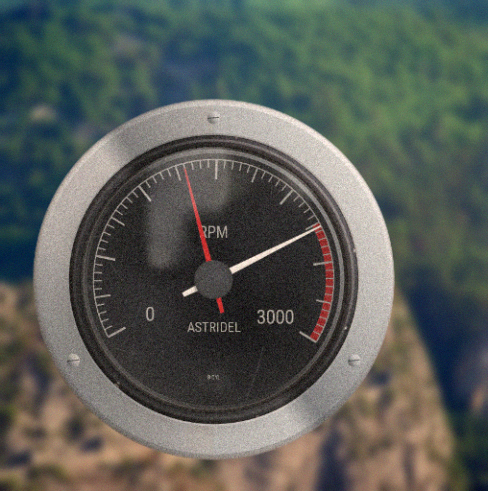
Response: 2275 rpm
